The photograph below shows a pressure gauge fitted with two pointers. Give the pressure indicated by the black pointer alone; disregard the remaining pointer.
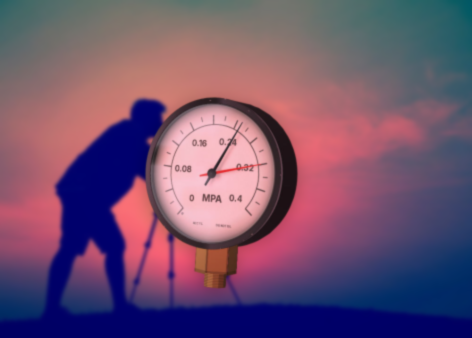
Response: 0.25 MPa
